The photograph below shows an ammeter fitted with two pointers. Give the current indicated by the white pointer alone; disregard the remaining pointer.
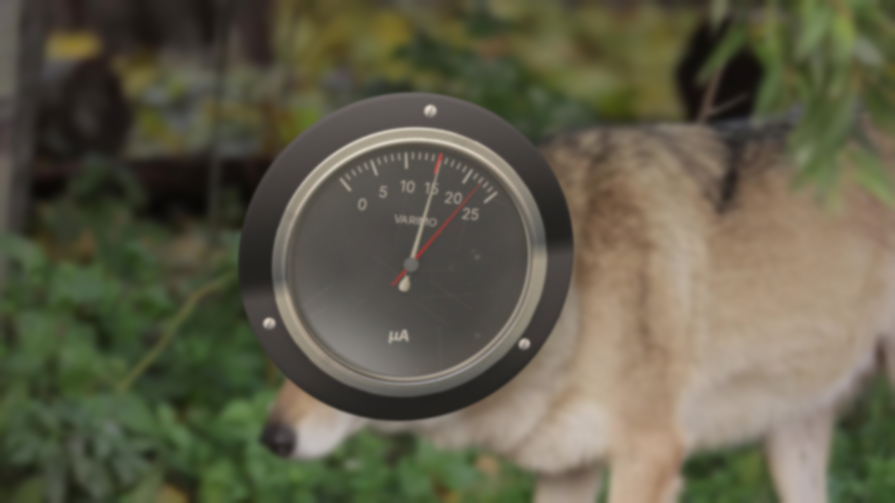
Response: 15 µA
